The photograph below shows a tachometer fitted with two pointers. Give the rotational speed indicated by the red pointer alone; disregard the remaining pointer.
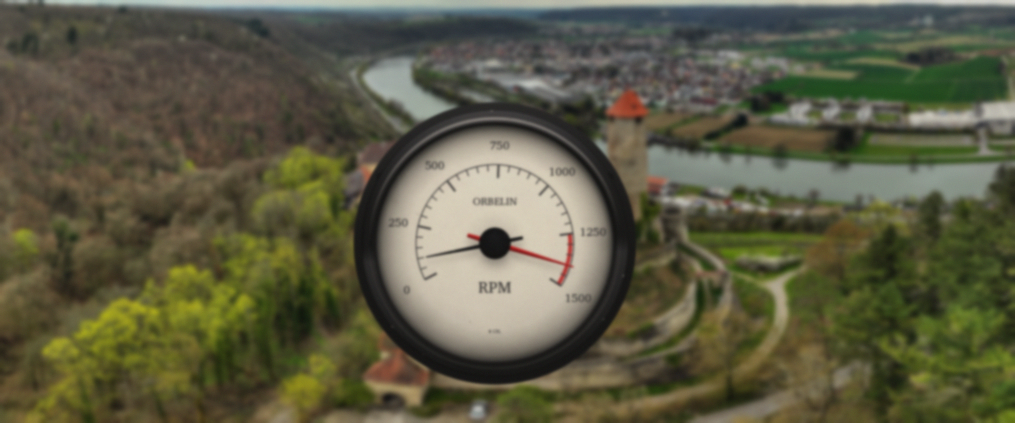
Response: 1400 rpm
